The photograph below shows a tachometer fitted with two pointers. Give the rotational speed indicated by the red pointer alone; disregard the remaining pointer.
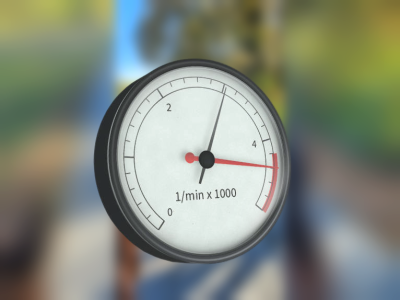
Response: 4400 rpm
